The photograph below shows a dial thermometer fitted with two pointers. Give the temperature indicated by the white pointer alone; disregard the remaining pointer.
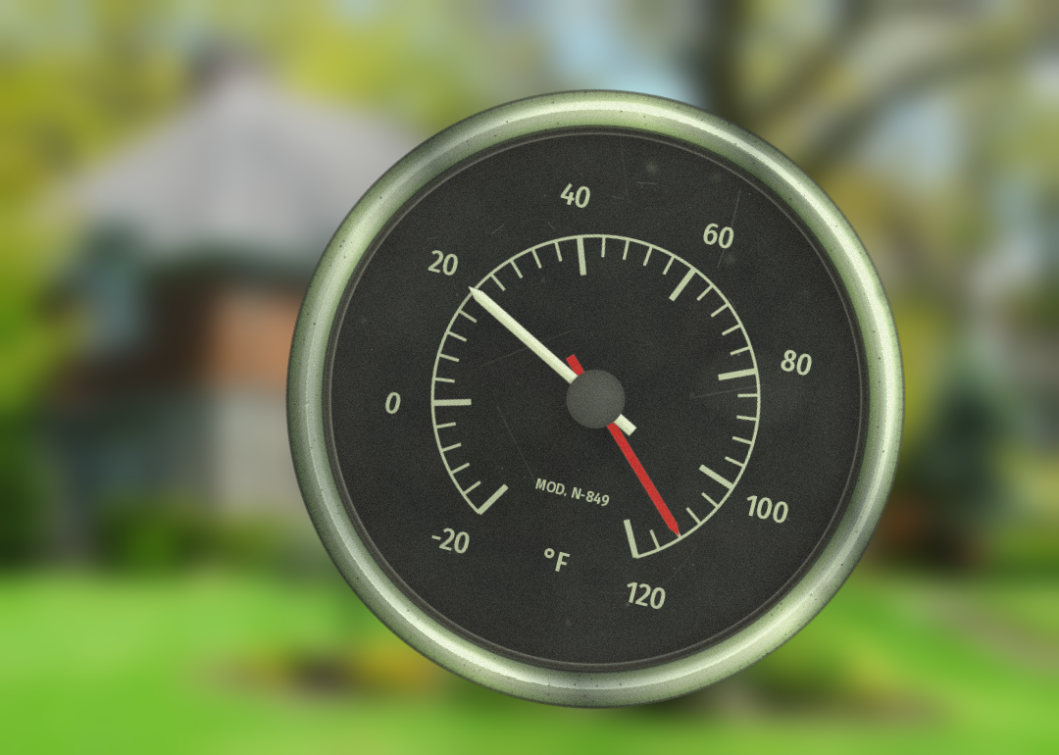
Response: 20 °F
